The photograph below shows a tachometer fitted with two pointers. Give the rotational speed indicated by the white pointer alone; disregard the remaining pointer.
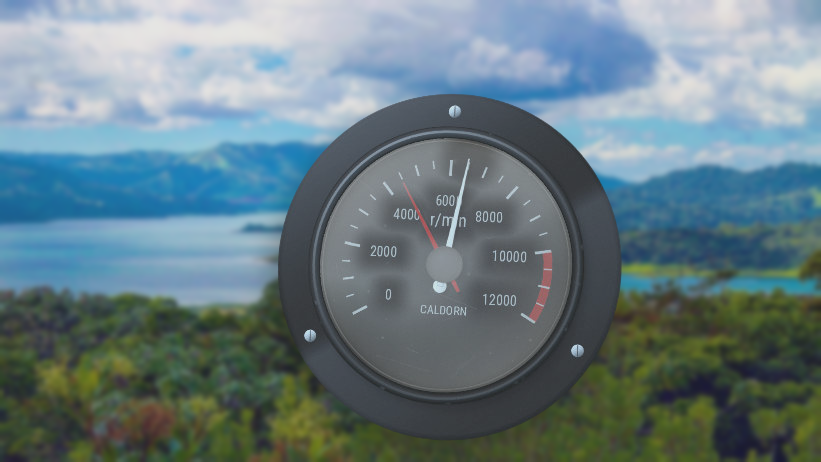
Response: 6500 rpm
